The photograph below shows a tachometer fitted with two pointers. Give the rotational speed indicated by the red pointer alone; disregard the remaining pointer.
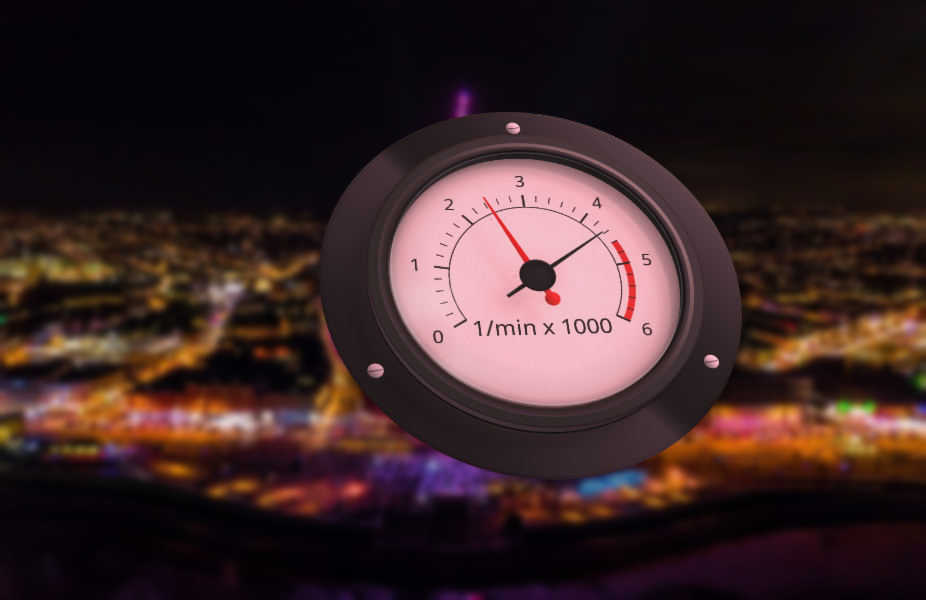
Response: 2400 rpm
